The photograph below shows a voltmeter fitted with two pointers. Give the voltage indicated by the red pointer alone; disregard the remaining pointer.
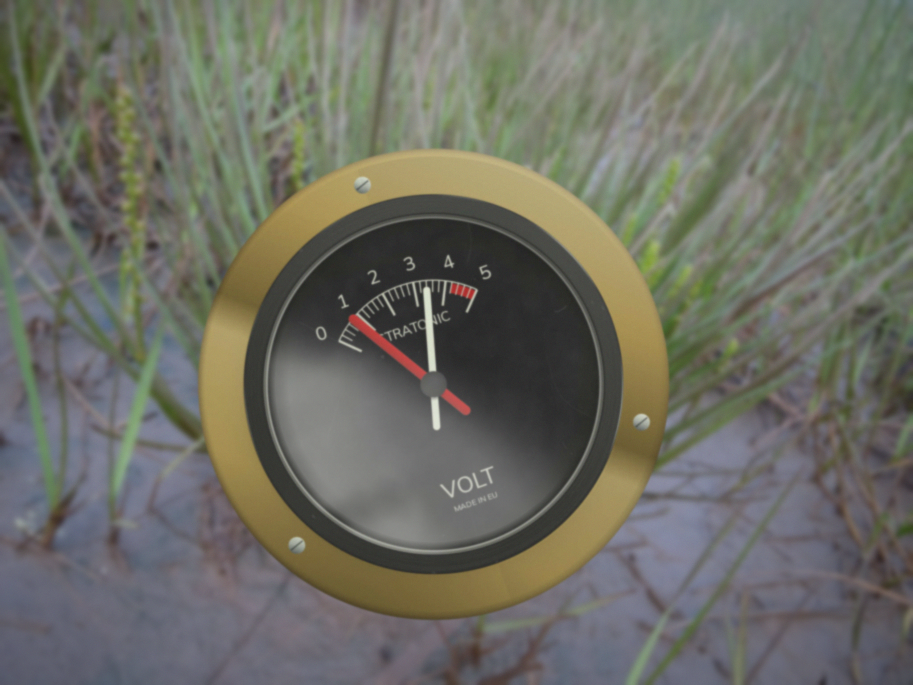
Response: 0.8 V
